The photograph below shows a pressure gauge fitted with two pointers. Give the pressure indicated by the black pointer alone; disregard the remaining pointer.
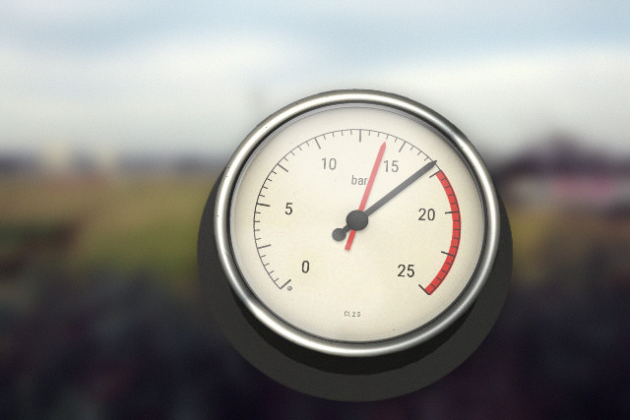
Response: 17 bar
